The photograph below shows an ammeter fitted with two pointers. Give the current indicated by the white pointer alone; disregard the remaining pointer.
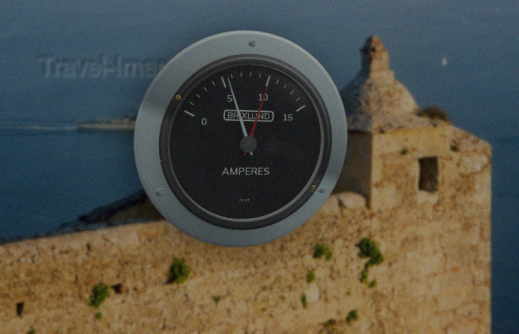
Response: 5.5 A
